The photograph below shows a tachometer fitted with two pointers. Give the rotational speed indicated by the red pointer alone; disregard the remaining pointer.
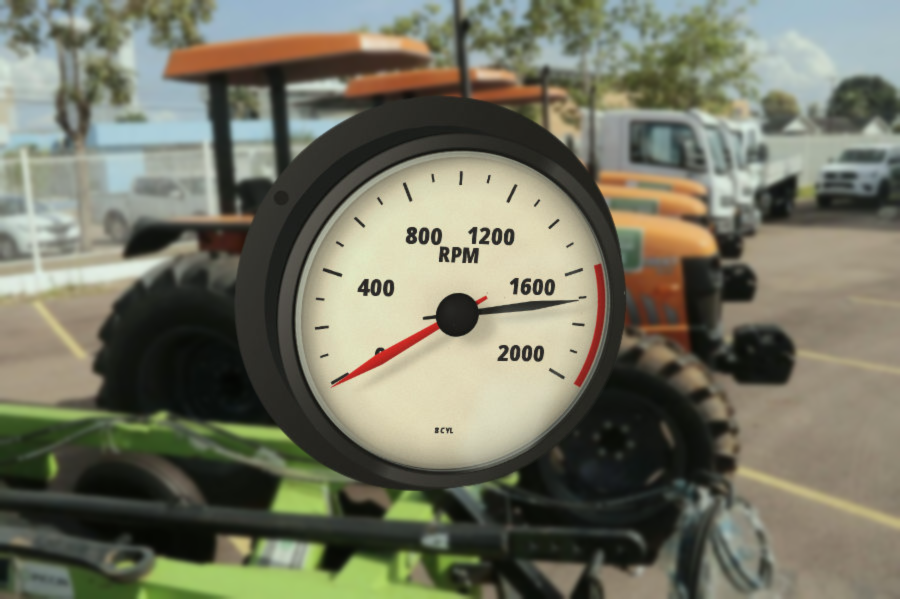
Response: 0 rpm
